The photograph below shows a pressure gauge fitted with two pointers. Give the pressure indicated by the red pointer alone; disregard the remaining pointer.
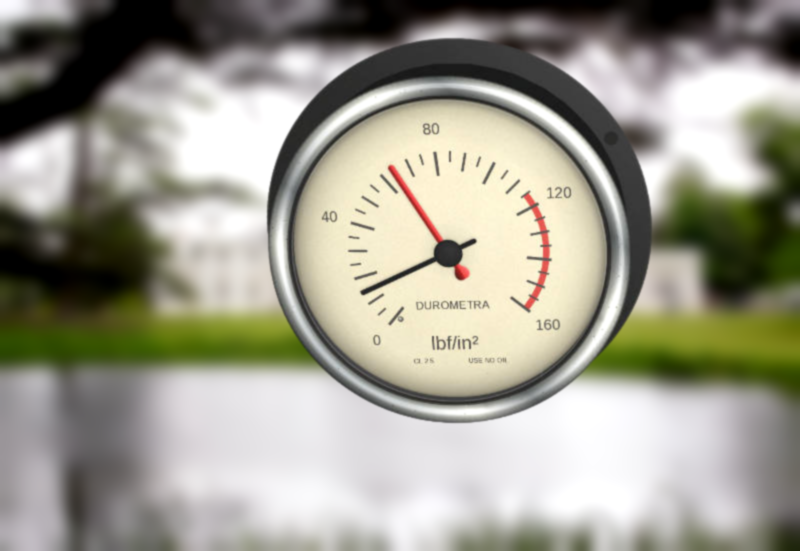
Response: 65 psi
